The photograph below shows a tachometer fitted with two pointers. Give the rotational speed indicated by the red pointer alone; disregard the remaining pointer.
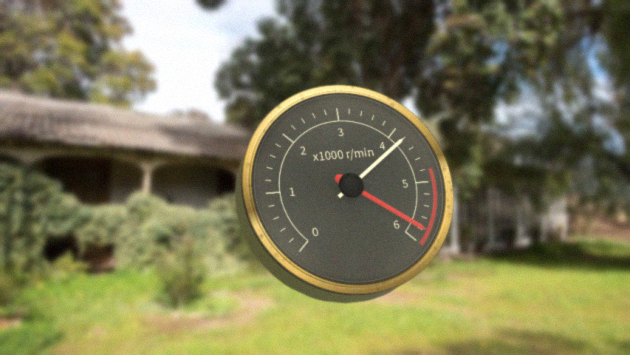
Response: 5800 rpm
